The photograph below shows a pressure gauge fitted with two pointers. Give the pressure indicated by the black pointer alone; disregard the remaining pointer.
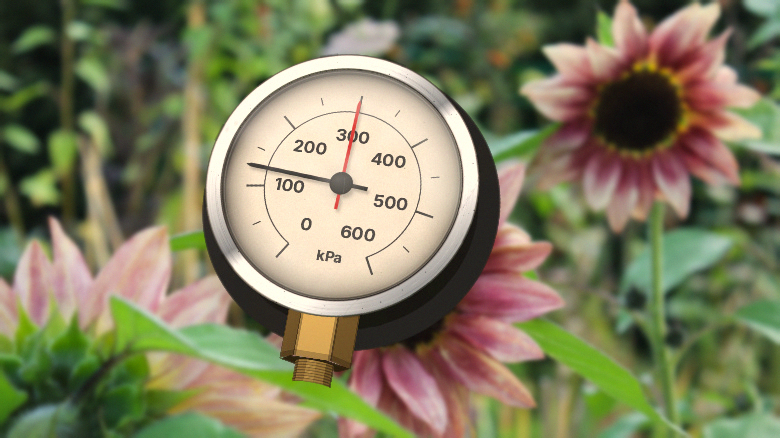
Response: 125 kPa
